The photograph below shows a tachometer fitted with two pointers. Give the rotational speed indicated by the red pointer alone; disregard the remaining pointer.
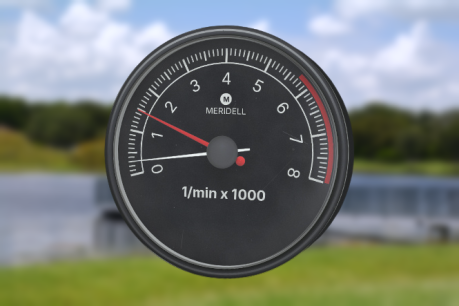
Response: 1500 rpm
